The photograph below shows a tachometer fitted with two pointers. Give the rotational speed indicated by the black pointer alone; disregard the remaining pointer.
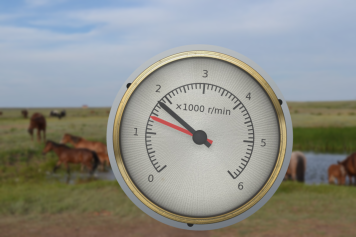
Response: 1800 rpm
